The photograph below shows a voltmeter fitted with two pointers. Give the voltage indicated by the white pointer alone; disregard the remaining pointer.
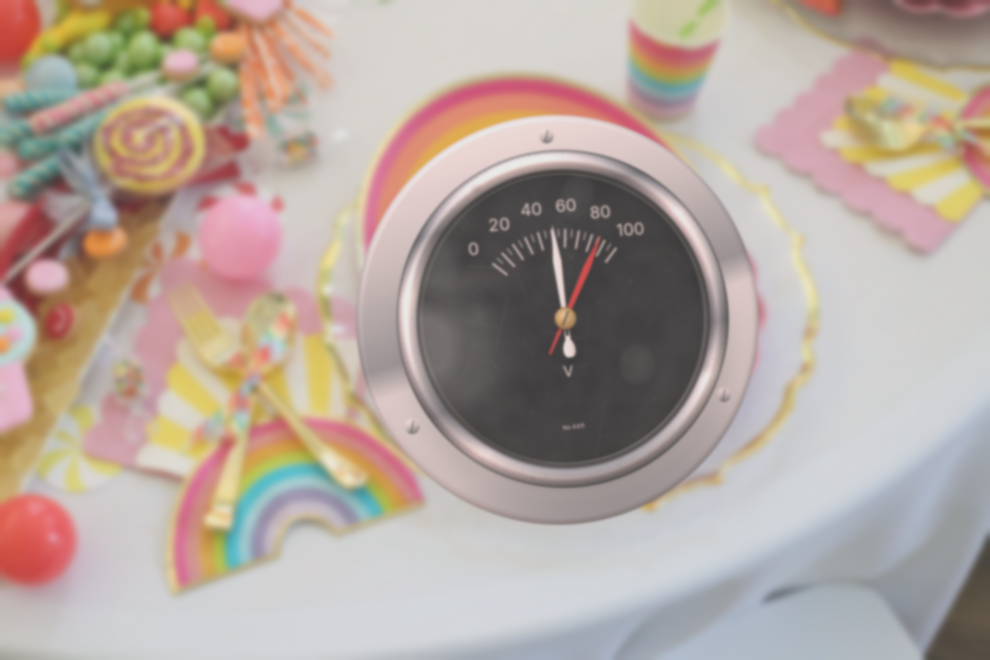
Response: 50 V
